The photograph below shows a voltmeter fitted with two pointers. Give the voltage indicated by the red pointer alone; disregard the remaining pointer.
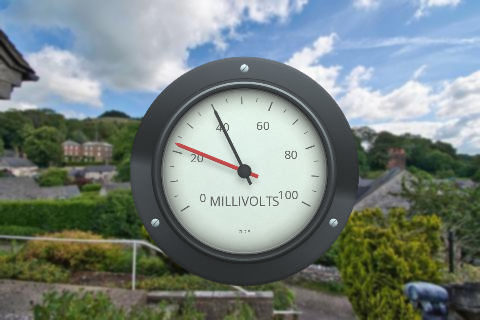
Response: 22.5 mV
